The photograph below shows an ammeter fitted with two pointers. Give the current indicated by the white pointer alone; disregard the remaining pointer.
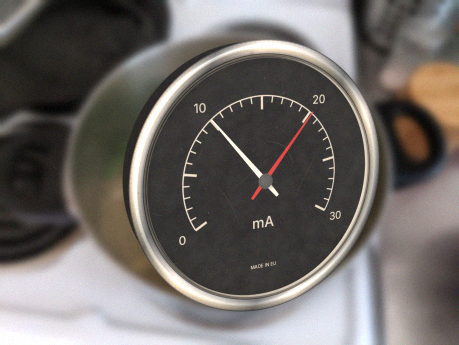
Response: 10 mA
